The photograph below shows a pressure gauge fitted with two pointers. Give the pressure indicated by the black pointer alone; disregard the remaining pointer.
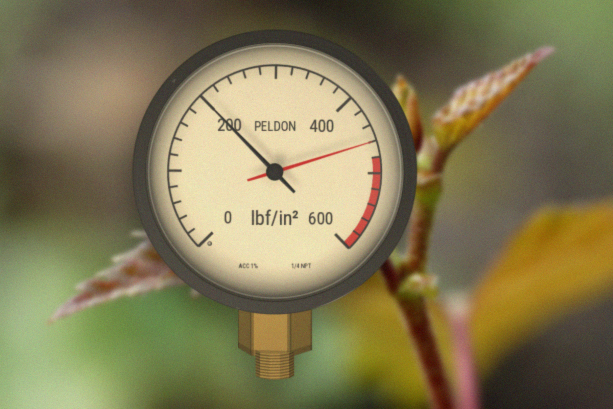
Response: 200 psi
